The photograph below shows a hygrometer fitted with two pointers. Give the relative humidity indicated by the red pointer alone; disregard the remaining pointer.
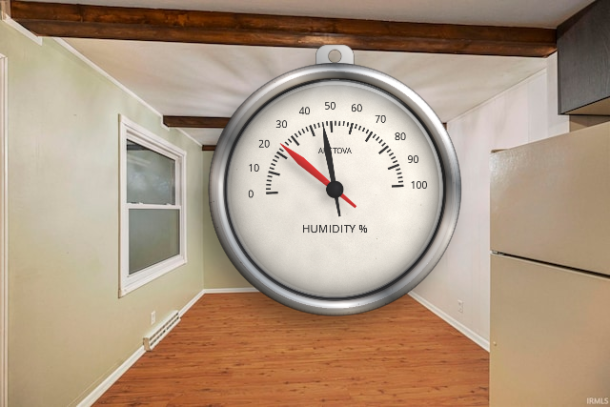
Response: 24 %
